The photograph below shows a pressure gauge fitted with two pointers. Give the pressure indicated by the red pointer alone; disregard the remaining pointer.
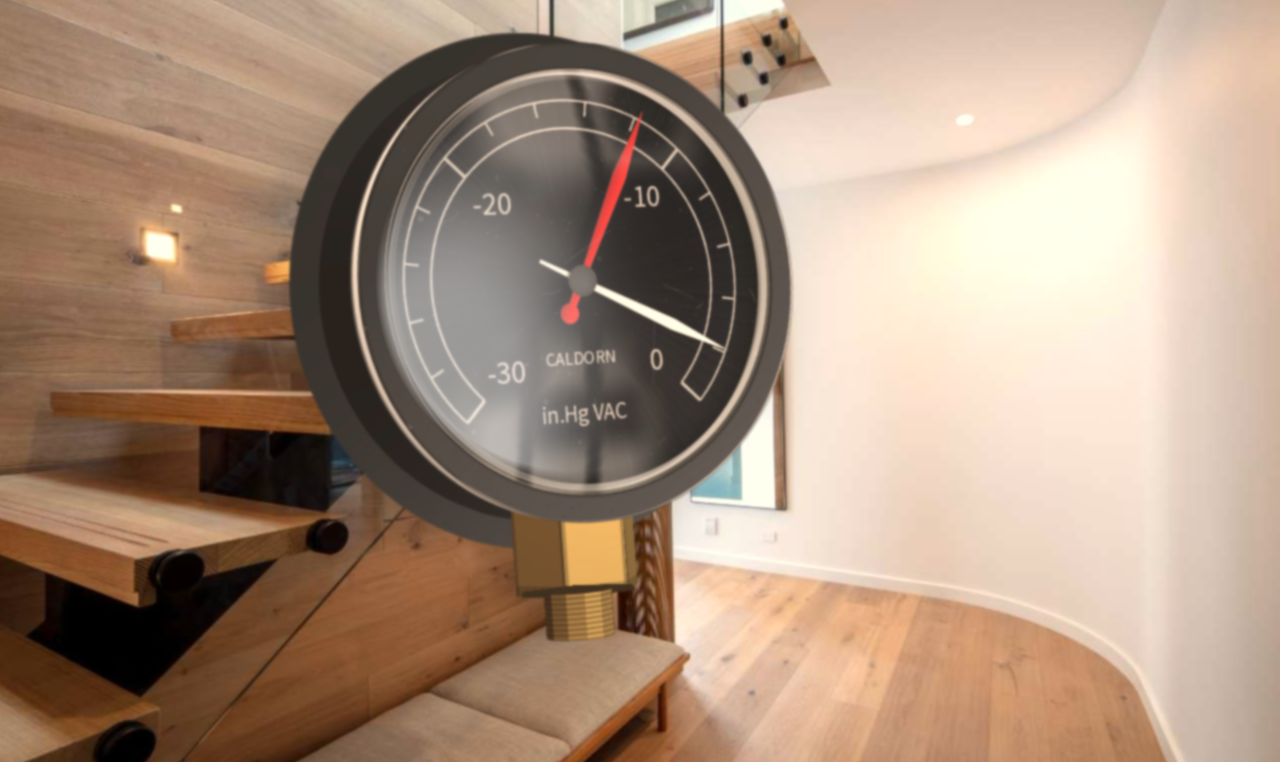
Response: -12 inHg
